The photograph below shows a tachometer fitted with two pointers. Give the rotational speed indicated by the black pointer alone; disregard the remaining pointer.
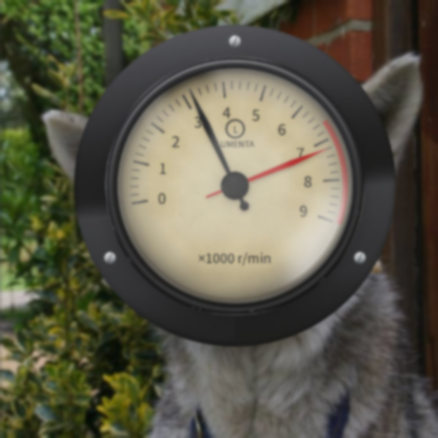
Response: 3200 rpm
